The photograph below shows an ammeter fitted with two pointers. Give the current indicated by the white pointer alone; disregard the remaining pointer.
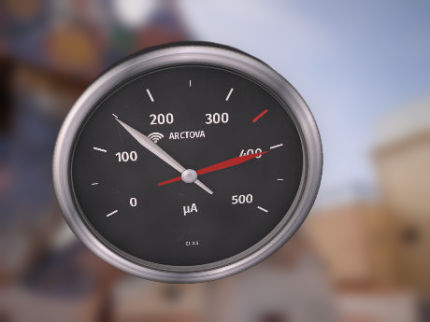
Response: 150 µA
